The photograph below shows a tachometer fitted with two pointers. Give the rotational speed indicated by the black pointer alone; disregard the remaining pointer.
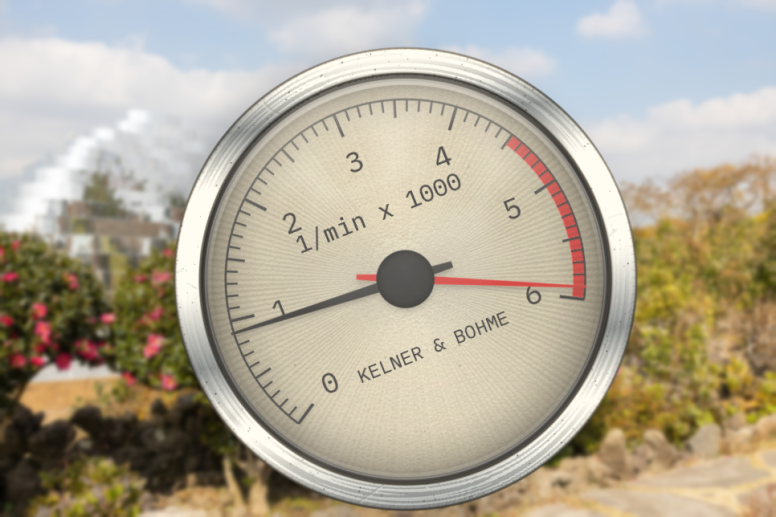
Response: 900 rpm
